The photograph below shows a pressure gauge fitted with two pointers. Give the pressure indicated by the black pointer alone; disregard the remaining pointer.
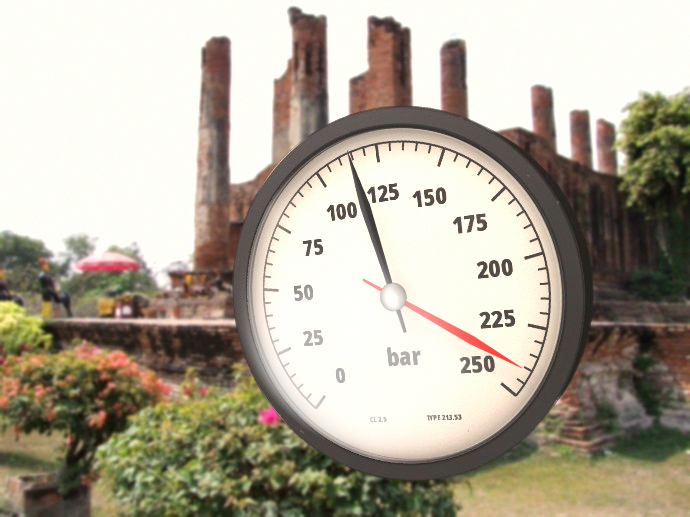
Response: 115 bar
